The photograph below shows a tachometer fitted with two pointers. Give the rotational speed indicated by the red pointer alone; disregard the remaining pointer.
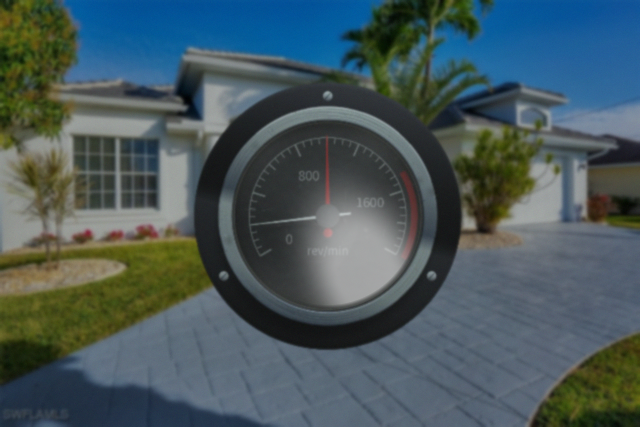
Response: 1000 rpm
